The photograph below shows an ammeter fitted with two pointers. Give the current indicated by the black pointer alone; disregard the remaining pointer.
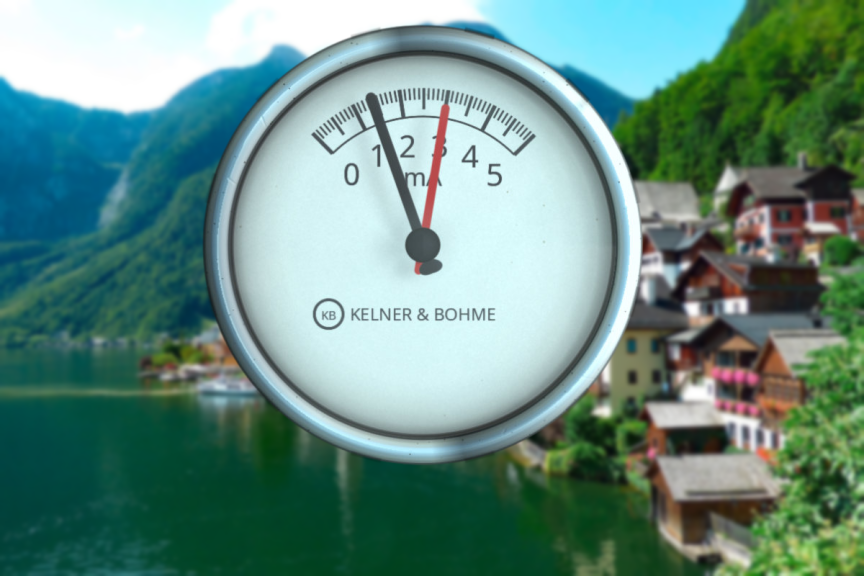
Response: 1.4 mA
